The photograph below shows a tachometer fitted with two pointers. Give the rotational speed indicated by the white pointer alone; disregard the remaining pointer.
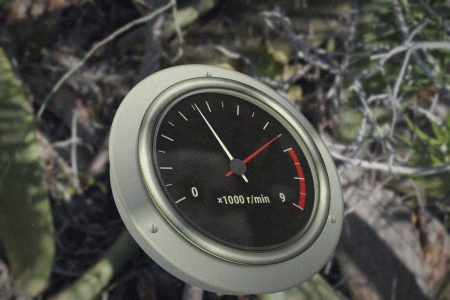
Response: 3500 rpm
